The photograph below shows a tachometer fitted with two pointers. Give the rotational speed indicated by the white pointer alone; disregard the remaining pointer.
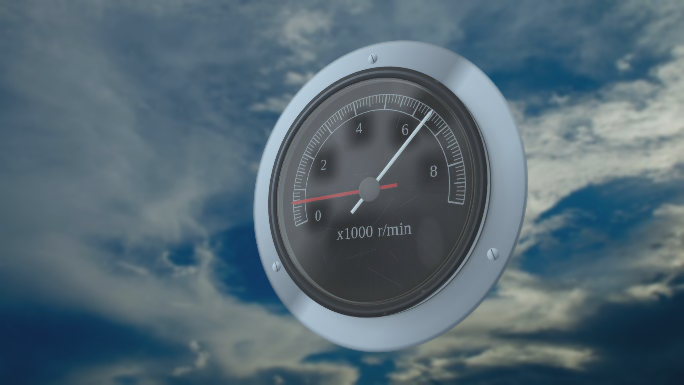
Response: 6500 rpm
